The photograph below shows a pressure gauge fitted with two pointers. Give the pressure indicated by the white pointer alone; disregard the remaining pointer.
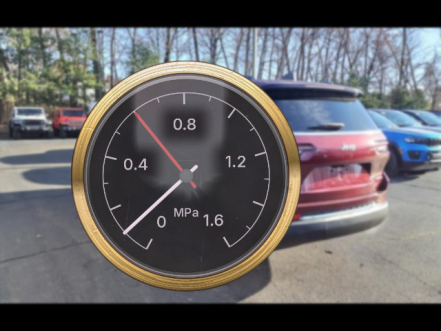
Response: 0.1 MPa
